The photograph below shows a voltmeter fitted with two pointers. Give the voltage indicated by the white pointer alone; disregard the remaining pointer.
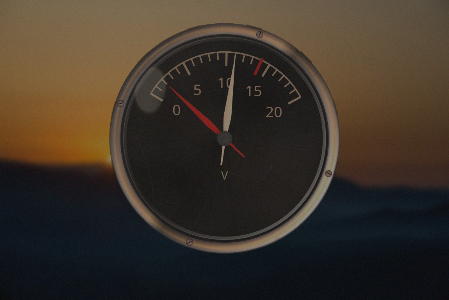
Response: 11 V
